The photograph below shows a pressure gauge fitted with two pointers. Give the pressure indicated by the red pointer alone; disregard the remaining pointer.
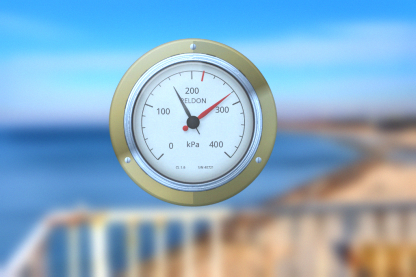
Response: 280 kPa
